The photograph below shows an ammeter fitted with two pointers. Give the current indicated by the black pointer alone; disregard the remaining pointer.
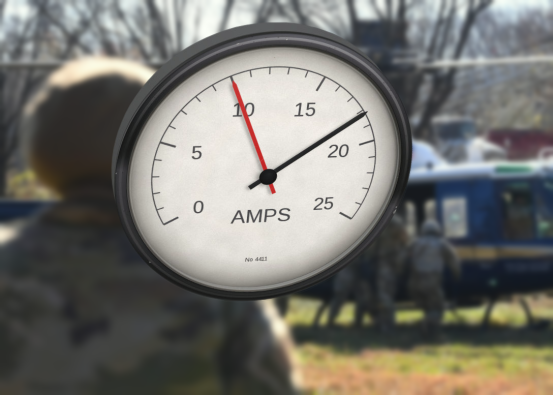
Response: 18 A
